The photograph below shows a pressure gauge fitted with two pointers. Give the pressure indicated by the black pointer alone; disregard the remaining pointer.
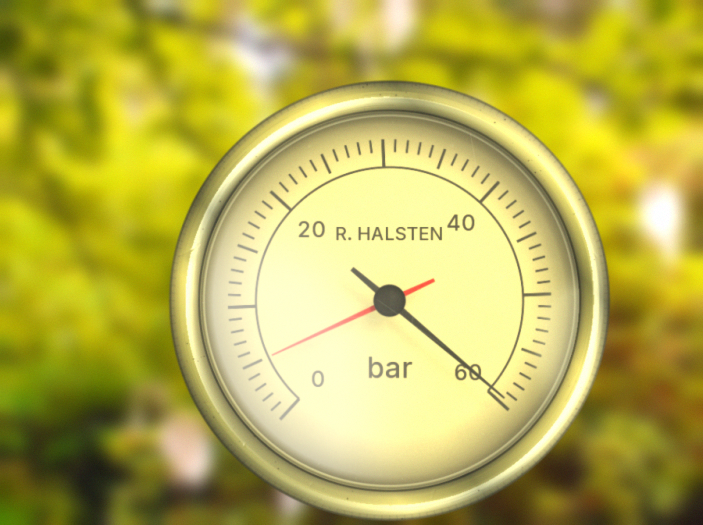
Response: 59.5 bar
